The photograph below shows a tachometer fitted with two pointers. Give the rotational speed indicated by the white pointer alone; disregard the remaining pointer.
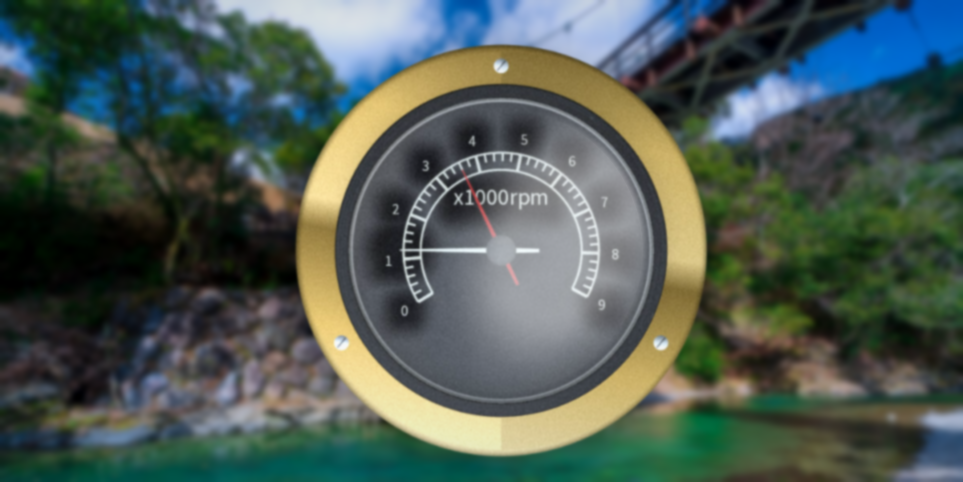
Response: 1200 rpm
